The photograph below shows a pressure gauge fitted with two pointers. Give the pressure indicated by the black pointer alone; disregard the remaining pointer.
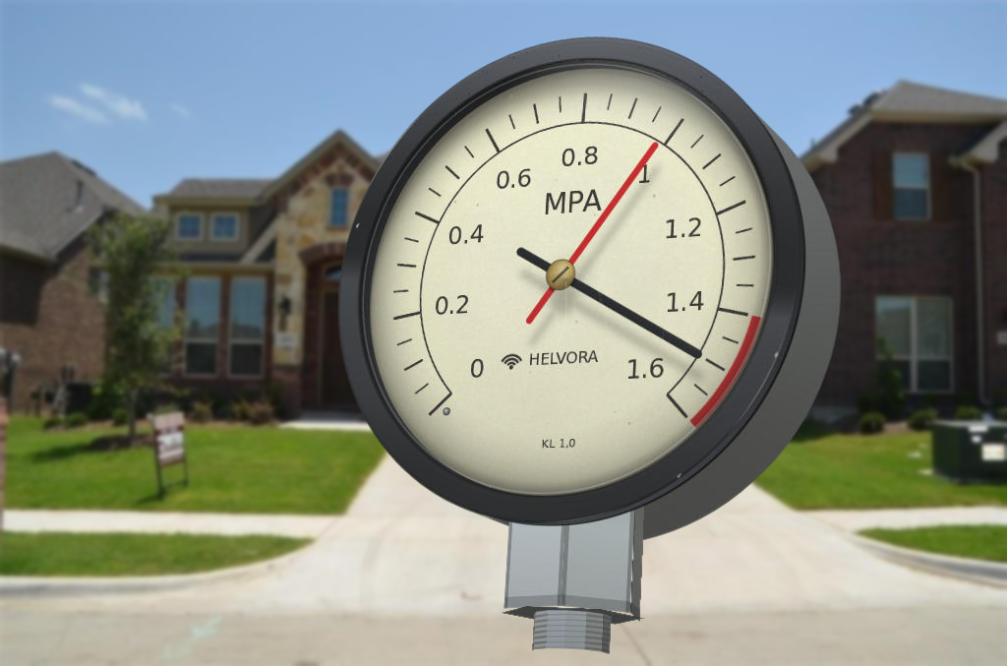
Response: 1.5 MPa
